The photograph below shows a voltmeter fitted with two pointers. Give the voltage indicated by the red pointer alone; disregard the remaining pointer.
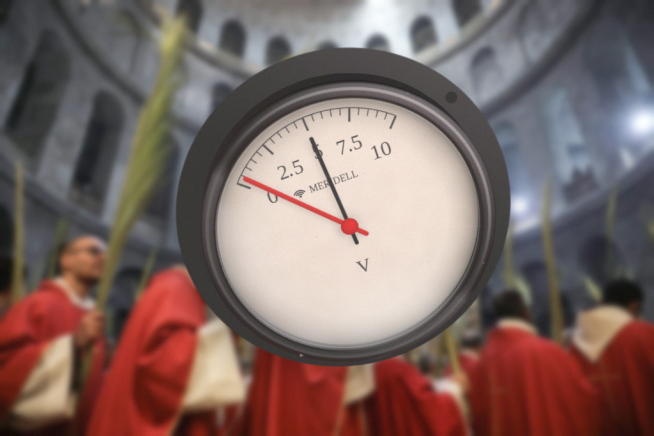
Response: 0.5 V
